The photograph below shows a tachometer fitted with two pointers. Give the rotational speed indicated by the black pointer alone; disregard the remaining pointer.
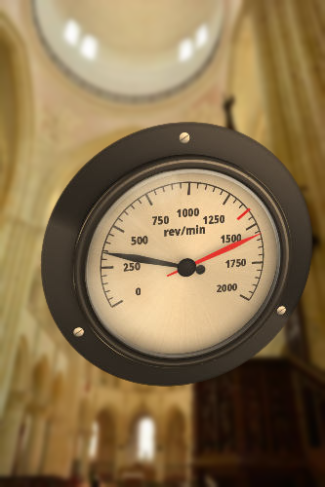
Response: 350 rpm
